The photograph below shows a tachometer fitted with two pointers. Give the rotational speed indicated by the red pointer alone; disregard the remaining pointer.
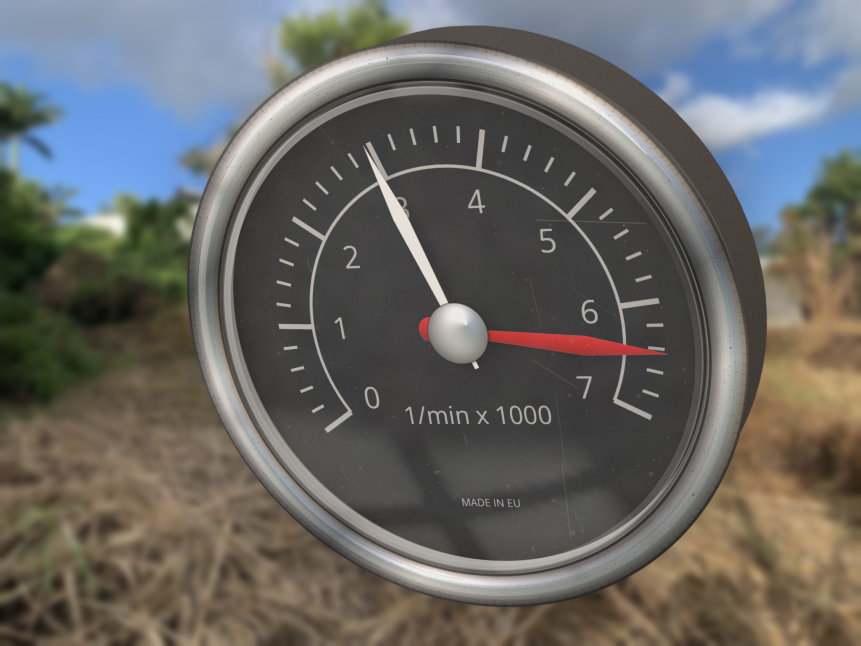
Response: 6400 rpm
